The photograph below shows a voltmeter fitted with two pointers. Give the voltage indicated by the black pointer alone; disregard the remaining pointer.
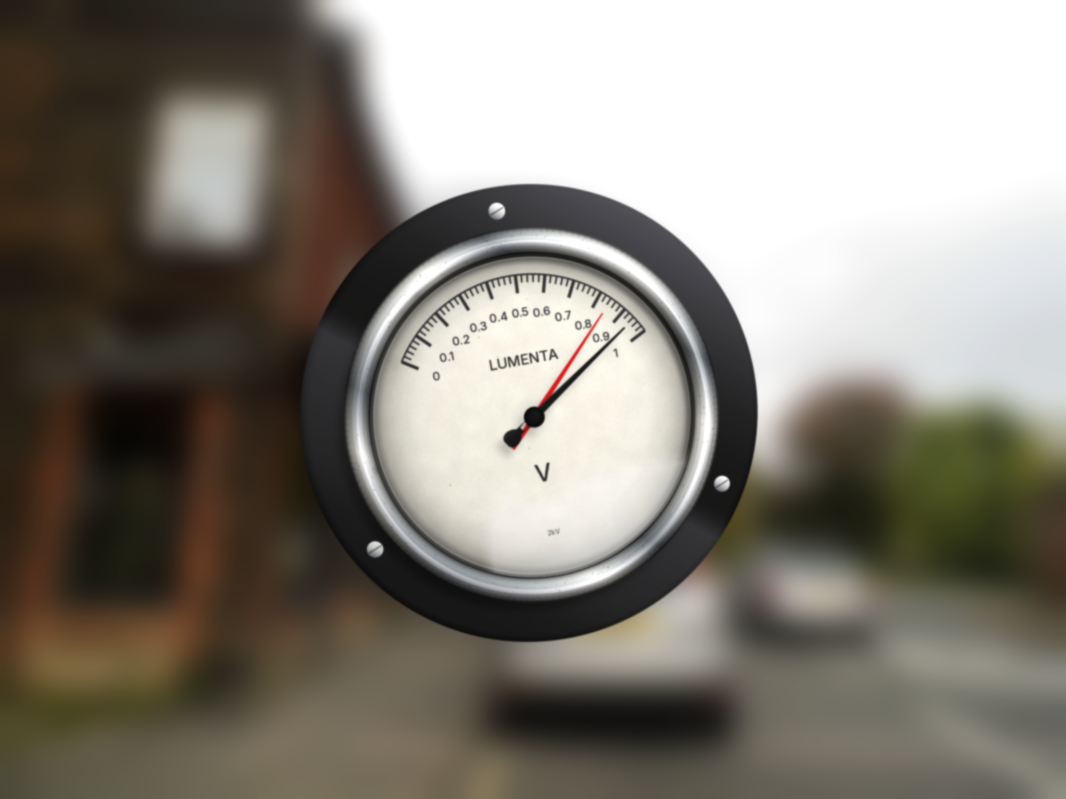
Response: 0.94 V
